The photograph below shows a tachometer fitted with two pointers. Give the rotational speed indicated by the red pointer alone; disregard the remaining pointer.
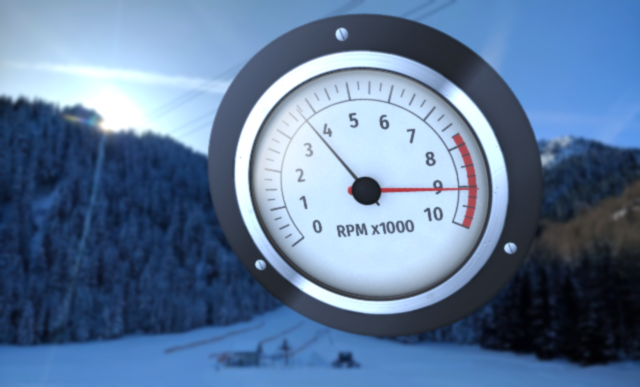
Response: 9000 rpm
